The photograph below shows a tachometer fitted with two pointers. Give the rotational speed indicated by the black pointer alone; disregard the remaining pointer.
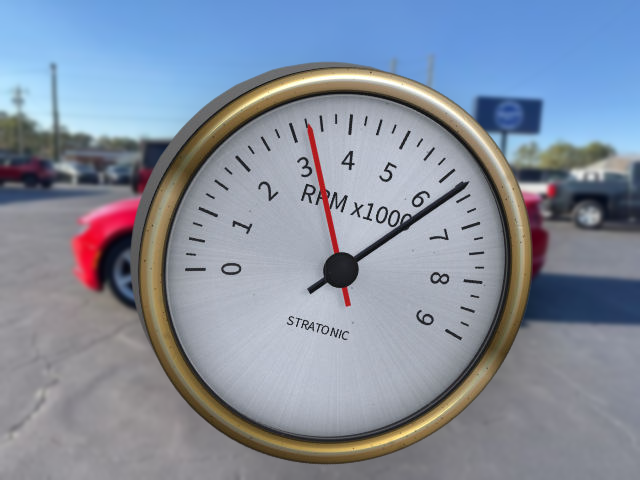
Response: 6250 rpm
